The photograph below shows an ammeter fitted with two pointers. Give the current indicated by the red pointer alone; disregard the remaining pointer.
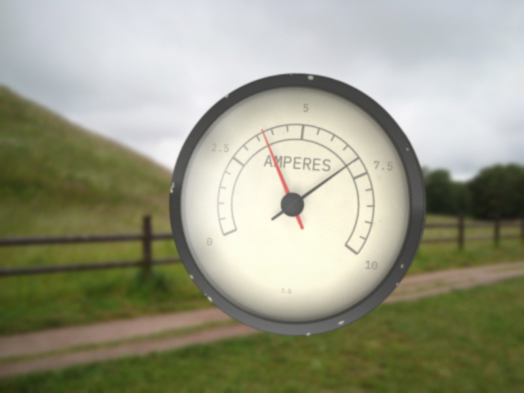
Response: 3.75 A
